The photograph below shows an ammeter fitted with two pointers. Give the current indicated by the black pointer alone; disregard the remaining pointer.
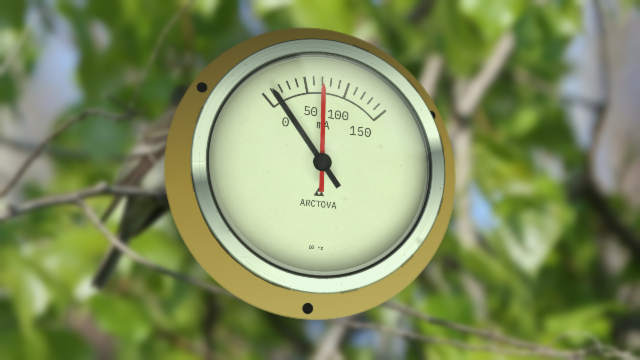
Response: 10 mA
